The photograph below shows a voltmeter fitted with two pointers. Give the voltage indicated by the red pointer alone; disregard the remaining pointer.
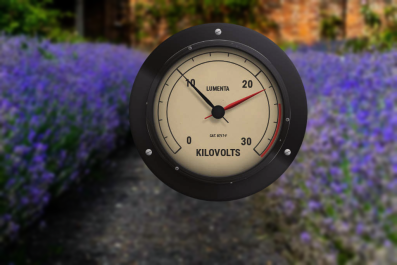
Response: 22 kV
